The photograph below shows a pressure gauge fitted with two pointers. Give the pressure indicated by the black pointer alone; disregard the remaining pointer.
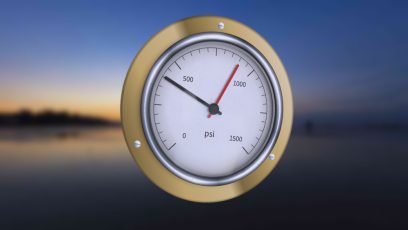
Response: 400 psi
